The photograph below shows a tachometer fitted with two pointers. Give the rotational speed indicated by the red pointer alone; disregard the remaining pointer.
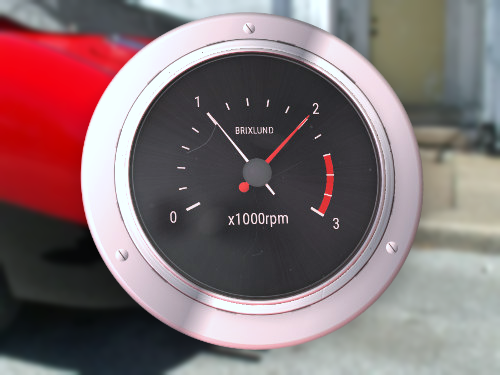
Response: 2000 rpm
